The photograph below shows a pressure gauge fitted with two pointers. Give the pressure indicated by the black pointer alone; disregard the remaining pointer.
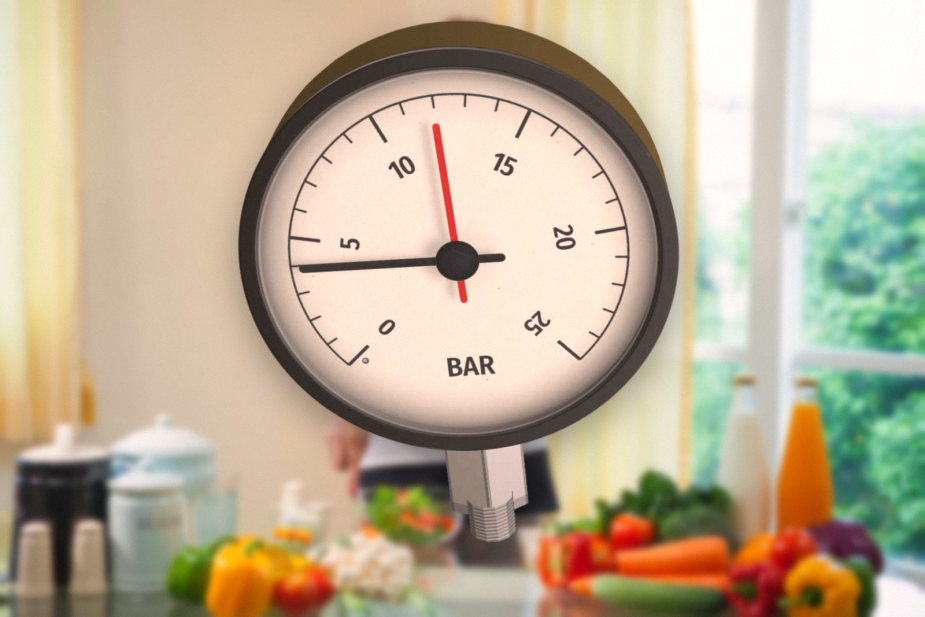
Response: 4 bar
